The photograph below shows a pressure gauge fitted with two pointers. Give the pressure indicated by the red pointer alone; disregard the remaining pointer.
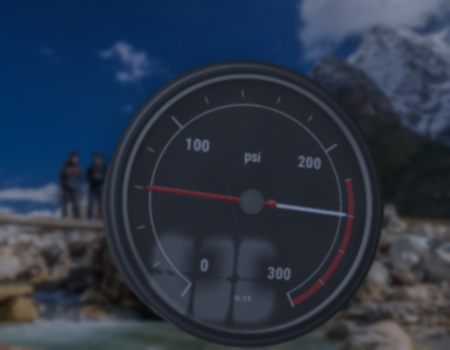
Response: 60 psi
